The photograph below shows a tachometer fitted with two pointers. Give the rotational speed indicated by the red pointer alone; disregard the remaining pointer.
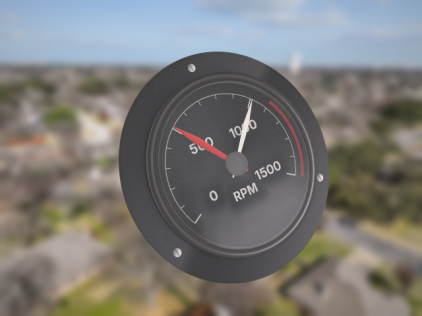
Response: 500 rpm
